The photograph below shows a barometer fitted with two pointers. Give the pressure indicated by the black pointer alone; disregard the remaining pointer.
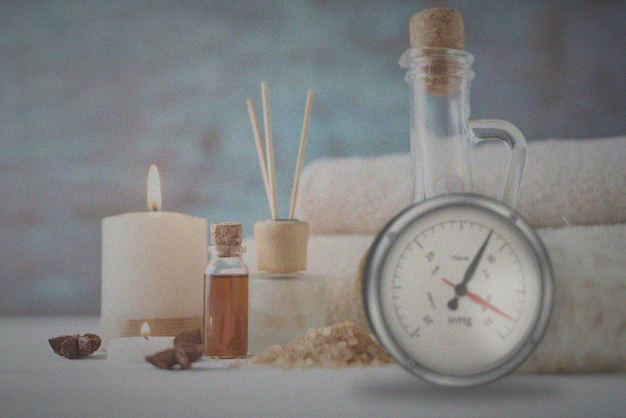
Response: 29.8 inHg
